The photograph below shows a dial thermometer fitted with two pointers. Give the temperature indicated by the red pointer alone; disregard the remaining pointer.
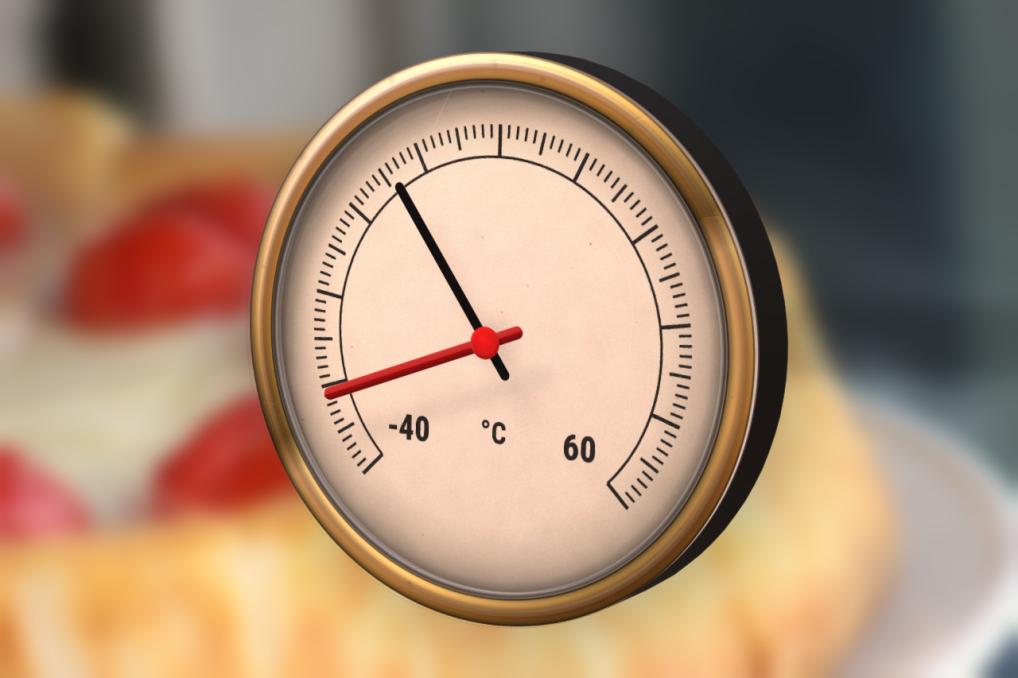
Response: -31 °C
